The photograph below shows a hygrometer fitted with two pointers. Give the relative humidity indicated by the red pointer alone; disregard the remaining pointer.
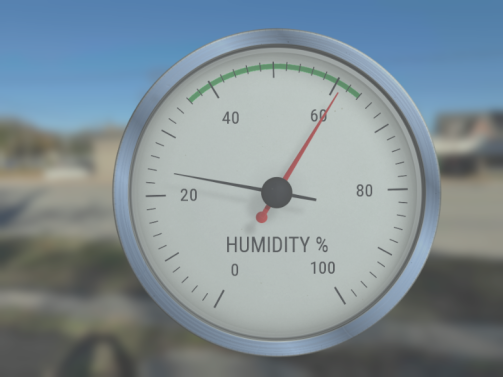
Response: 61 %
